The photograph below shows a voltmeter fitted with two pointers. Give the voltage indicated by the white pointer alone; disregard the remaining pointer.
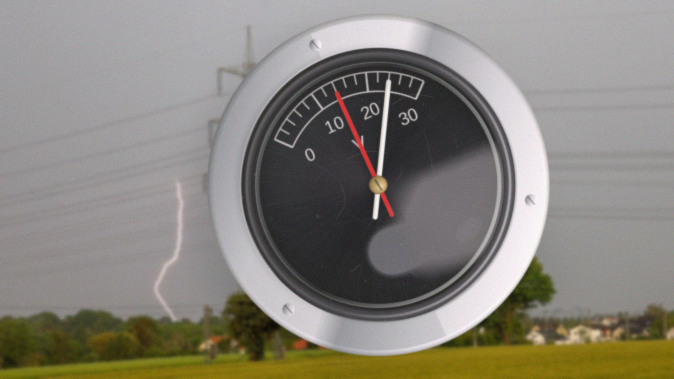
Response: 24 V
